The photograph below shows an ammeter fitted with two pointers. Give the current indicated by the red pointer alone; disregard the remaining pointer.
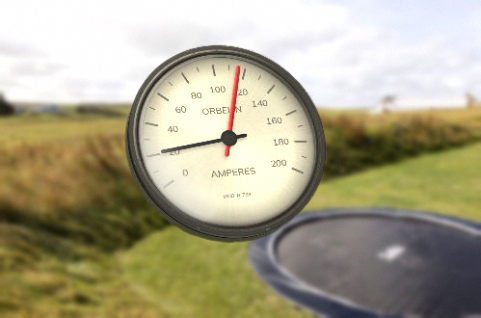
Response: 115 A
